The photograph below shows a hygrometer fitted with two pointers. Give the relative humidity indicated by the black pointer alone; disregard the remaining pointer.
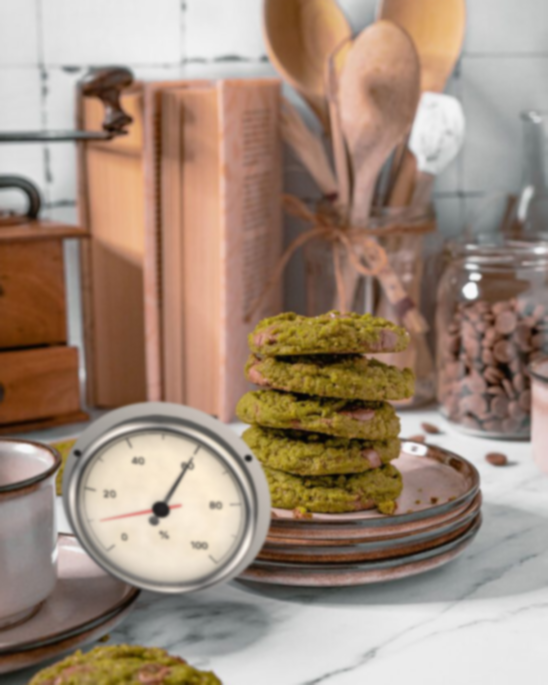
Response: 60 %
